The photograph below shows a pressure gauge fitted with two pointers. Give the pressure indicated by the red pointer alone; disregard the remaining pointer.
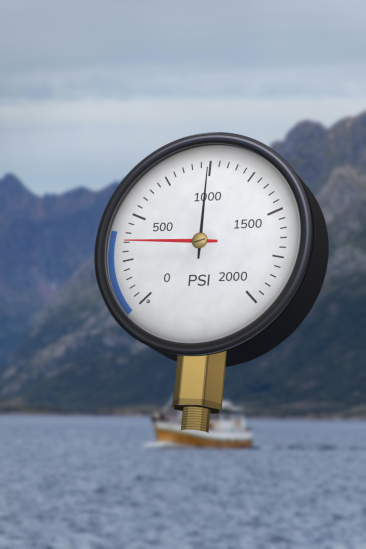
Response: 350 psi
